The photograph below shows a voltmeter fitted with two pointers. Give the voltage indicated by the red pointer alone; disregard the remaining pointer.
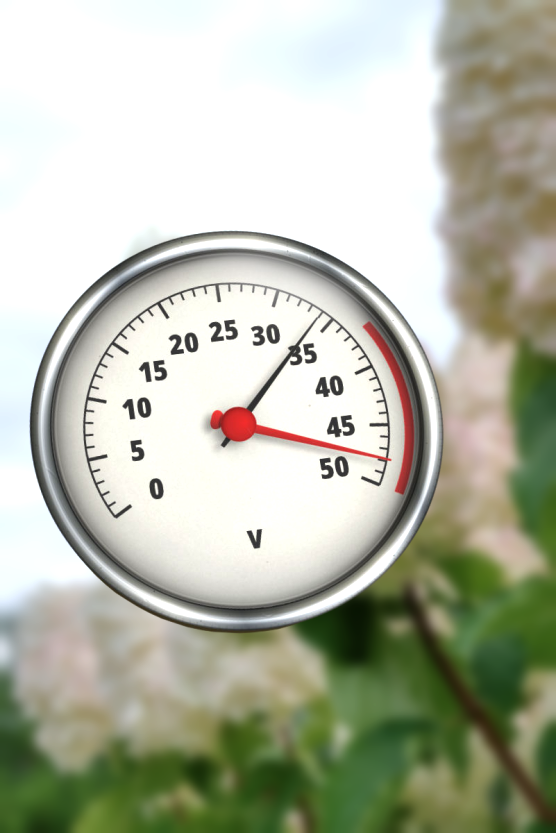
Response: 48 V
